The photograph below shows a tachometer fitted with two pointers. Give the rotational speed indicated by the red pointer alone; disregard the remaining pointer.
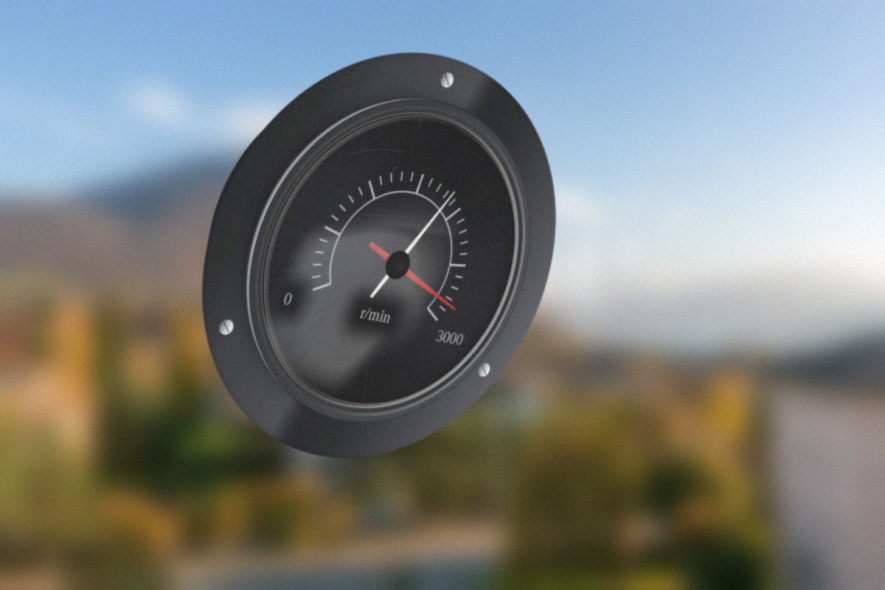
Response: 2850 rpm
